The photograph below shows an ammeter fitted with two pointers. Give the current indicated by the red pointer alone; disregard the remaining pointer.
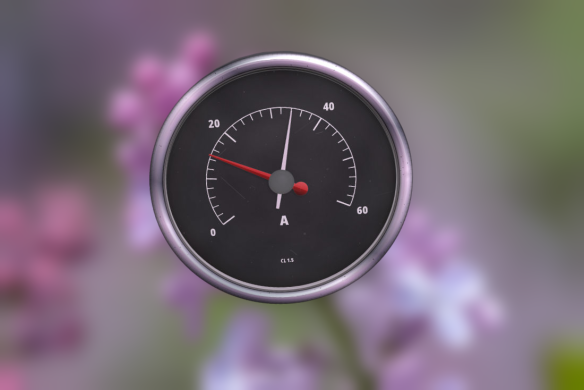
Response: 15 A
